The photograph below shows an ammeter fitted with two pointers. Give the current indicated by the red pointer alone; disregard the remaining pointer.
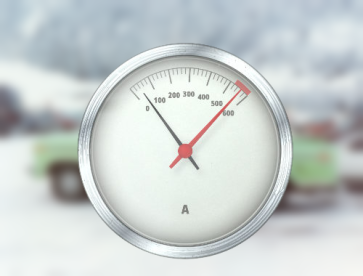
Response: 560 A
